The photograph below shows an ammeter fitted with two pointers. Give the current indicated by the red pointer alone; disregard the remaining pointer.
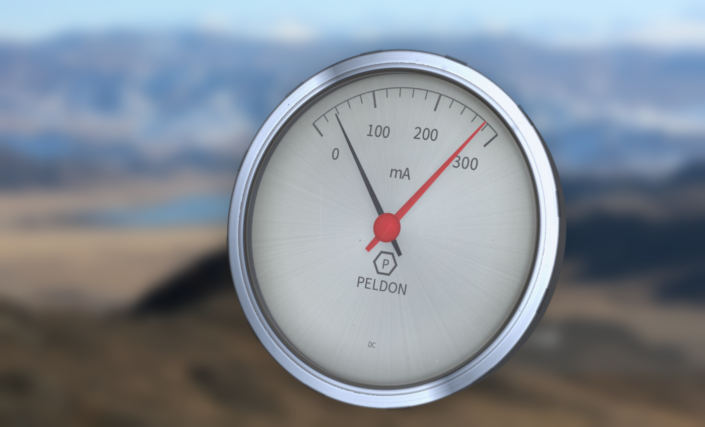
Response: 280 mA
